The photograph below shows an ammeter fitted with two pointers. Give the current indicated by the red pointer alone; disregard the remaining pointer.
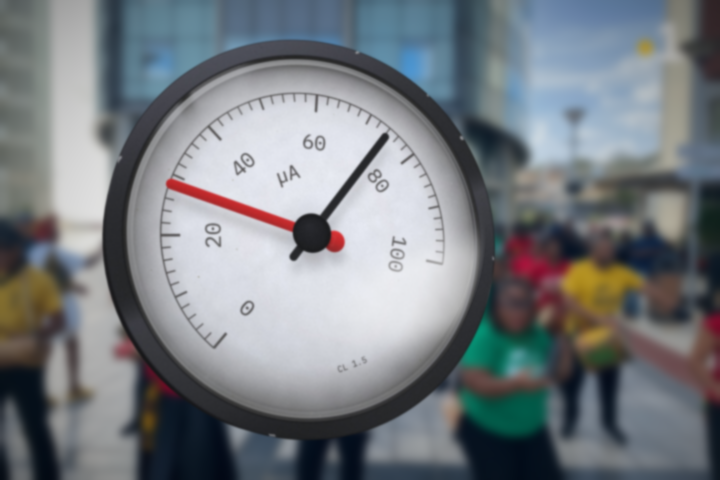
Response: 28 µA
